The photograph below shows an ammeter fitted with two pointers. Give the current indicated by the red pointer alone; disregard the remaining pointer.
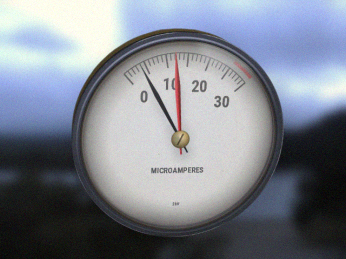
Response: 12 µA
